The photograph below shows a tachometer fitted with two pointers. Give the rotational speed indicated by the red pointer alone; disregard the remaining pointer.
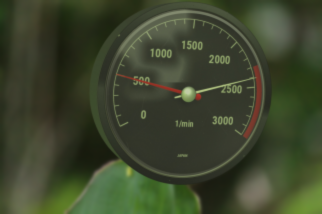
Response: 500 rpm
